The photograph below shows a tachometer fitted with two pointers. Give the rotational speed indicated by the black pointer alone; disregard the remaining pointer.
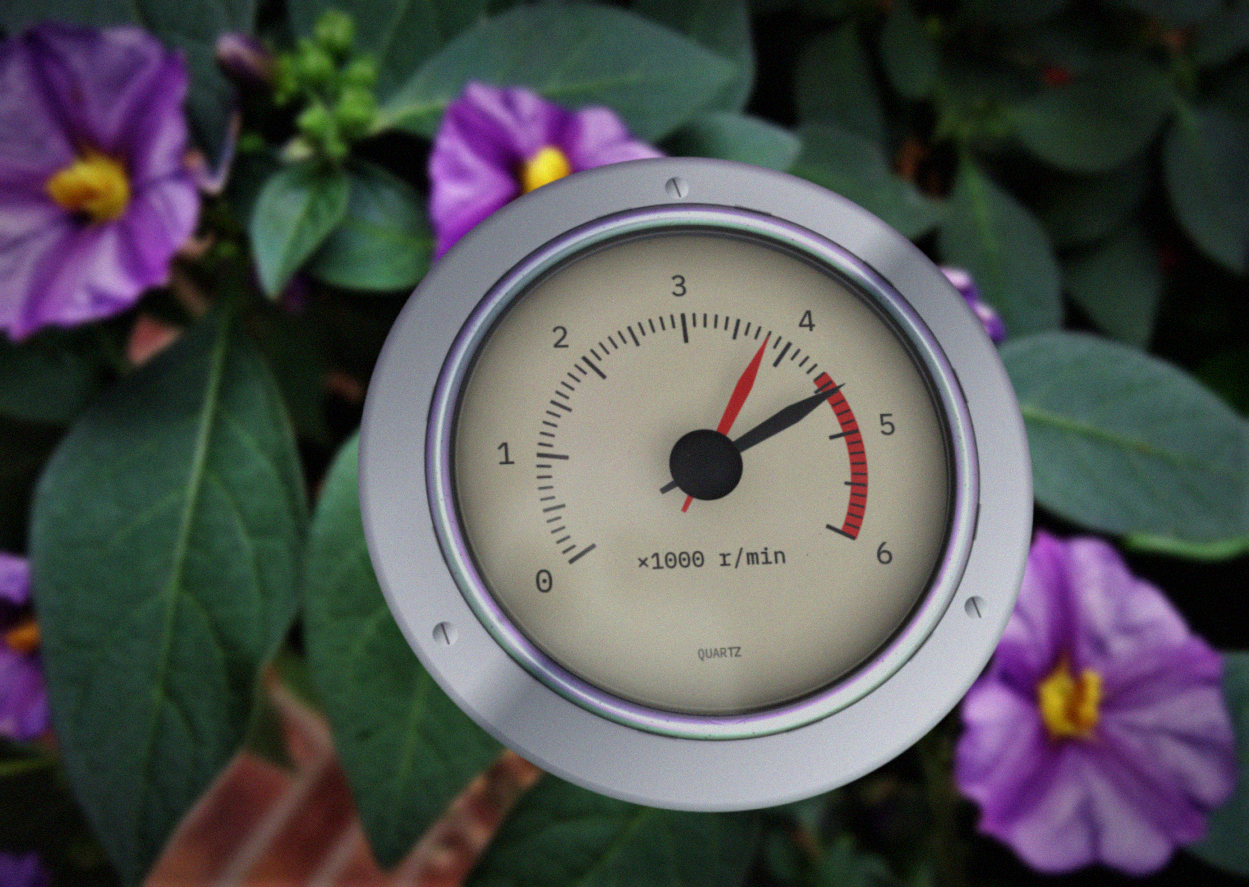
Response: 4600 rpm
